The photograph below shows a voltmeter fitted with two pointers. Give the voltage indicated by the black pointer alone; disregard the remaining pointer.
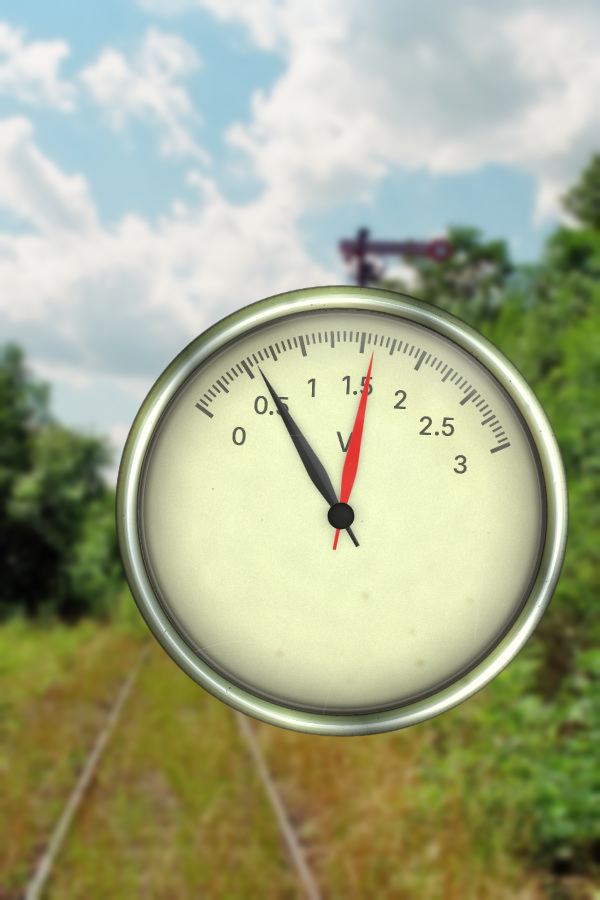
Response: 0.6 V
